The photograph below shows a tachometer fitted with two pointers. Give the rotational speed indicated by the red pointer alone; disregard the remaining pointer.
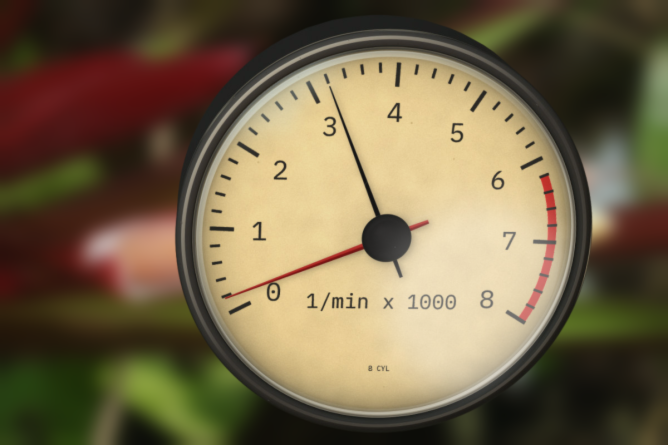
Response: 200 rpm
